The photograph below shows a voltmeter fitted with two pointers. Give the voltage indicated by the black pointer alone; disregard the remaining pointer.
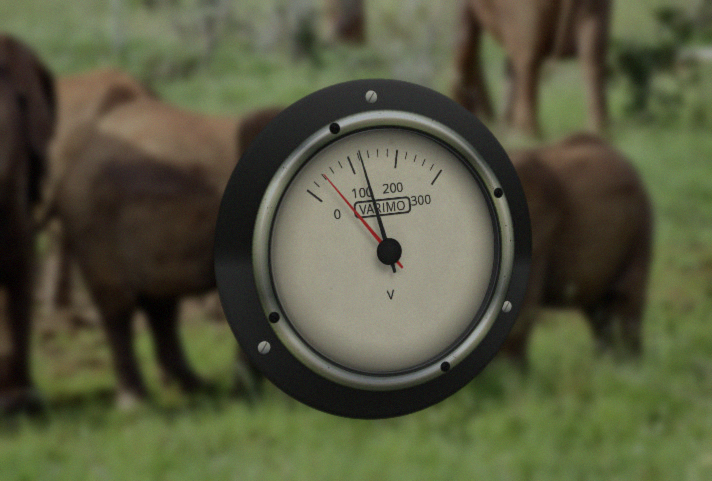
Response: 120 V
